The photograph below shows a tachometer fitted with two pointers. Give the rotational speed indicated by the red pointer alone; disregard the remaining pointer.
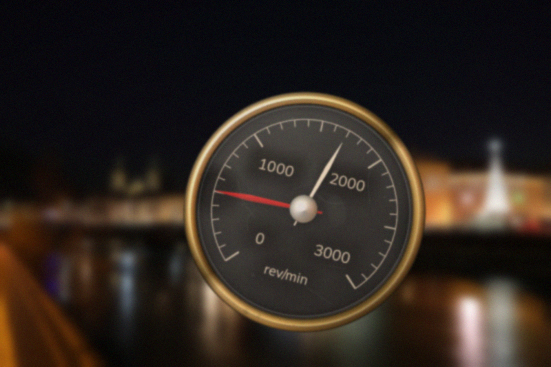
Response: 500 rpm
